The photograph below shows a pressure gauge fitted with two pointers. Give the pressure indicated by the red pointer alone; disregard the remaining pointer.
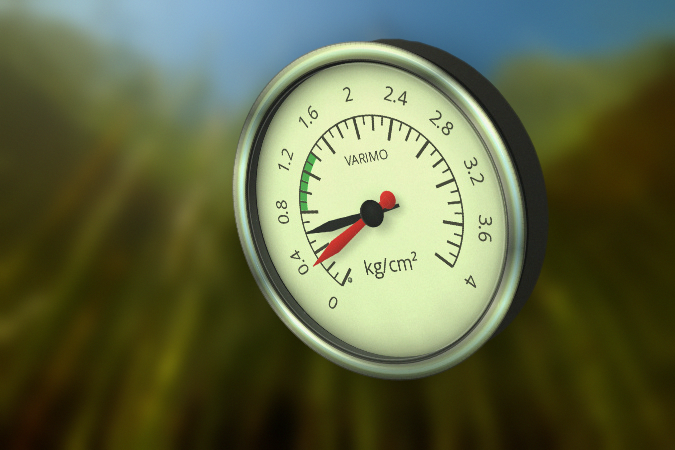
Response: 0.3 kg/cm²
